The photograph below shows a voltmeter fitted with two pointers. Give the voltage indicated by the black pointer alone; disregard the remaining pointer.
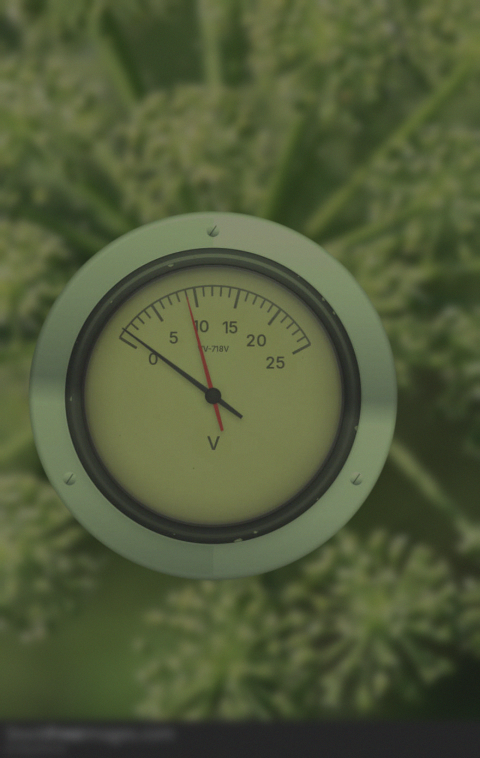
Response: 1 V
